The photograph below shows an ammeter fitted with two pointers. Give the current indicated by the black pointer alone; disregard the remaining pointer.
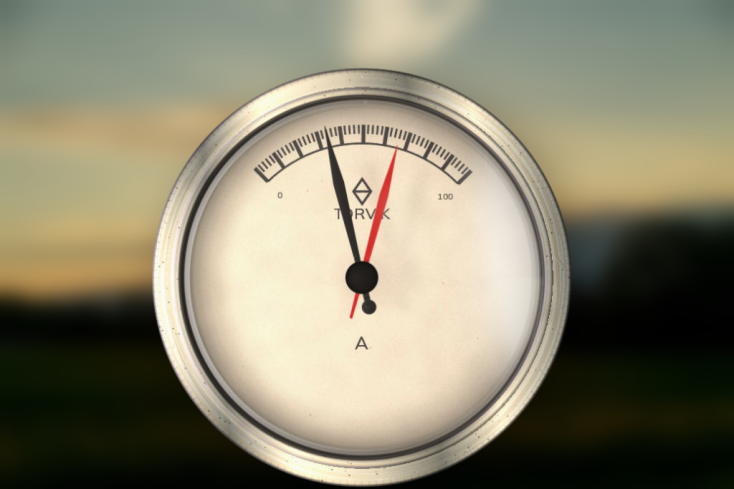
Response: 34 A
